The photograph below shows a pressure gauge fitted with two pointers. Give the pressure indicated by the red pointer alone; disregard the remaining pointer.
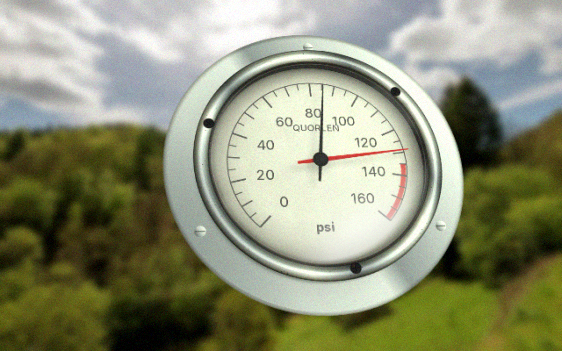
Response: 130 psi
